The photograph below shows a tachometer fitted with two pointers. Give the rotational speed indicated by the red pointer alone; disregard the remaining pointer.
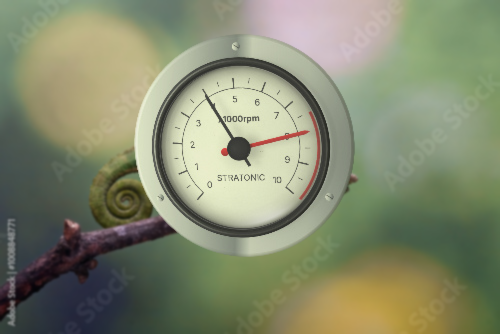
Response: 8000 rpm
